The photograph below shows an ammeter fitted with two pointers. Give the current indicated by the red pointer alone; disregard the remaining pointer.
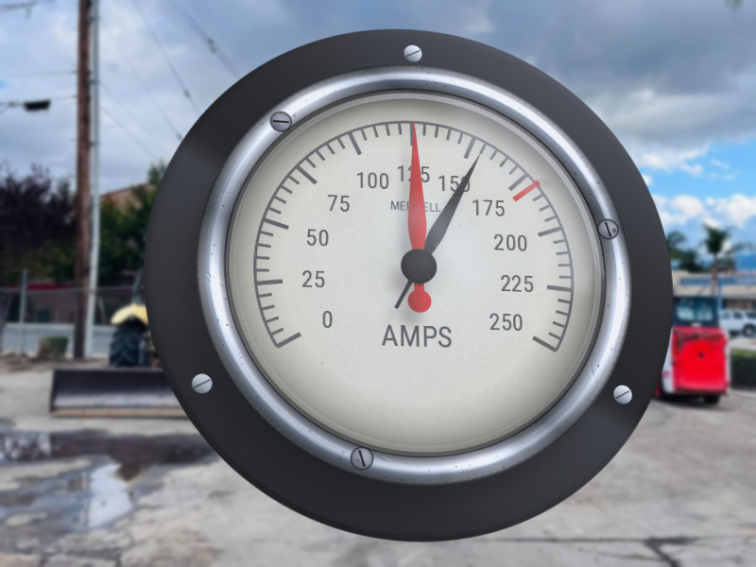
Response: 125 A
